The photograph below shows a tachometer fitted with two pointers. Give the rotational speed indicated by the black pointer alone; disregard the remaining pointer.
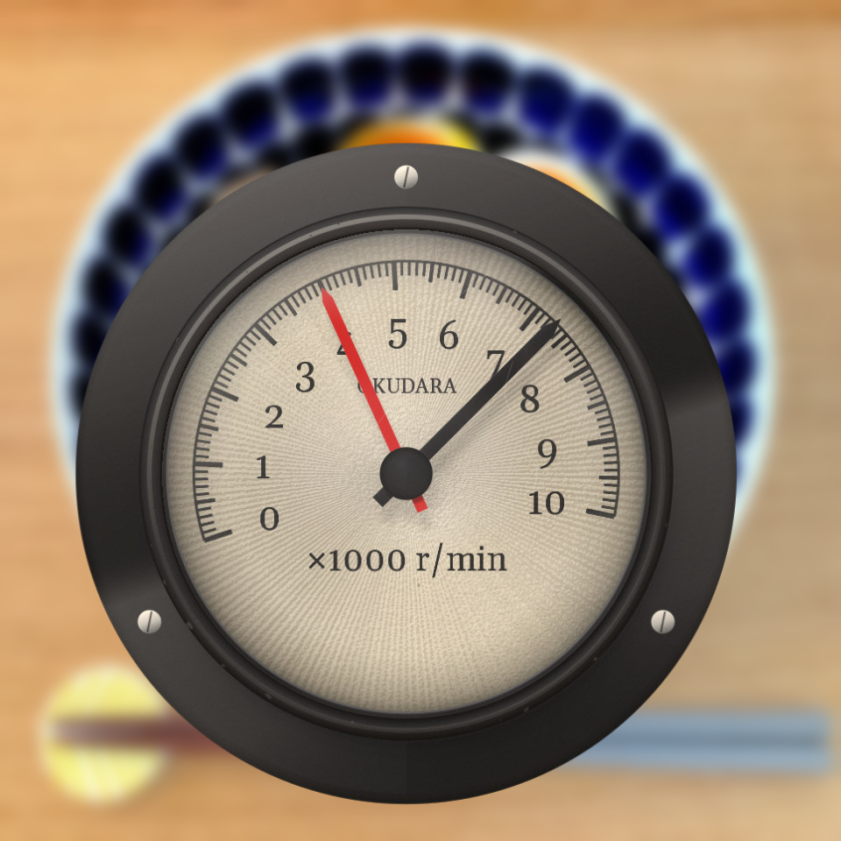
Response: 7300 rpm
